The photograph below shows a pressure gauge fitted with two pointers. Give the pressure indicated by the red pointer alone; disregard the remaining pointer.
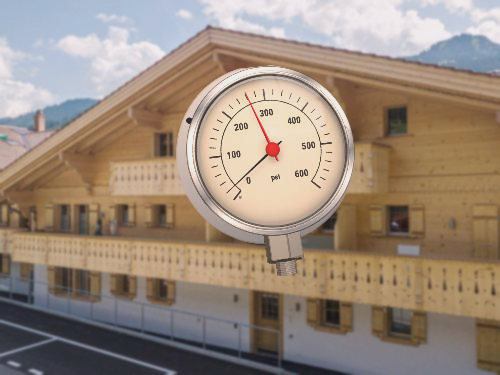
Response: 260 psi
